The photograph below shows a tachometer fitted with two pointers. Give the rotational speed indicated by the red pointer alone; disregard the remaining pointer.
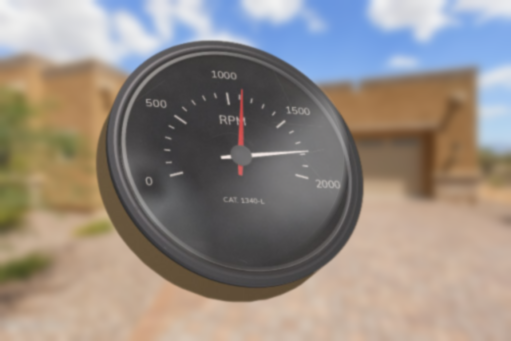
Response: 1100 rpm
